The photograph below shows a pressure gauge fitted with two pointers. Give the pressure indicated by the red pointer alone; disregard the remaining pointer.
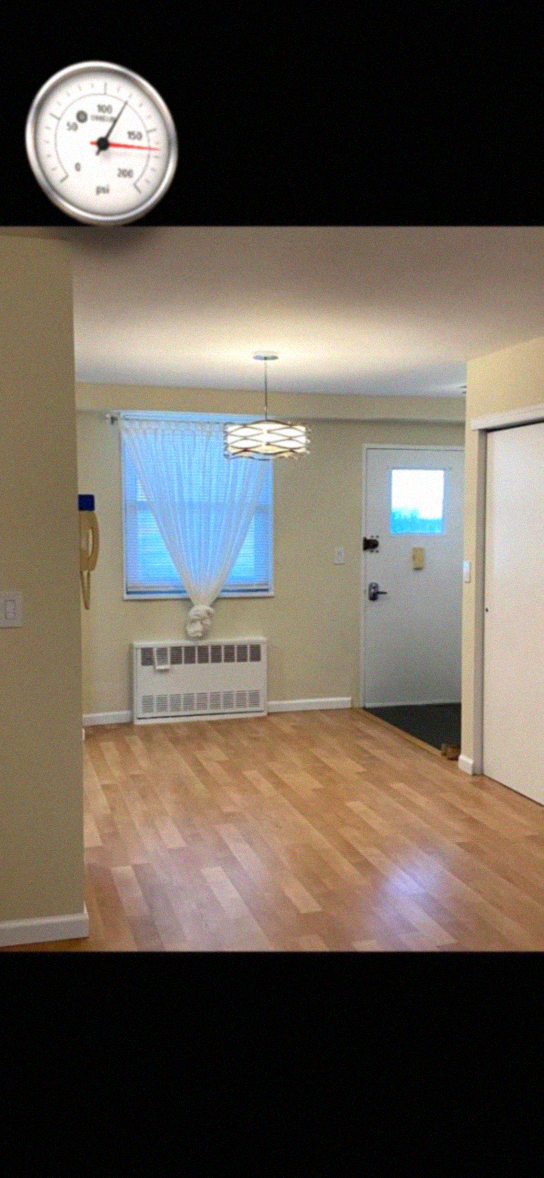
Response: 165 psi
